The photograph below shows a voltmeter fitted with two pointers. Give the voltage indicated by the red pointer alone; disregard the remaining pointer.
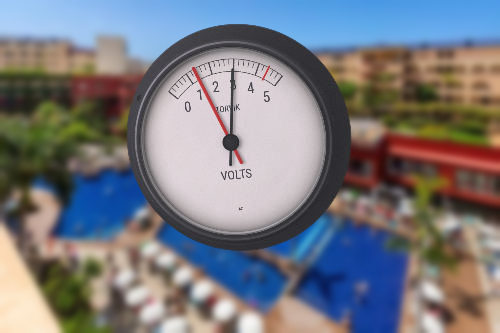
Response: 1.4 V
